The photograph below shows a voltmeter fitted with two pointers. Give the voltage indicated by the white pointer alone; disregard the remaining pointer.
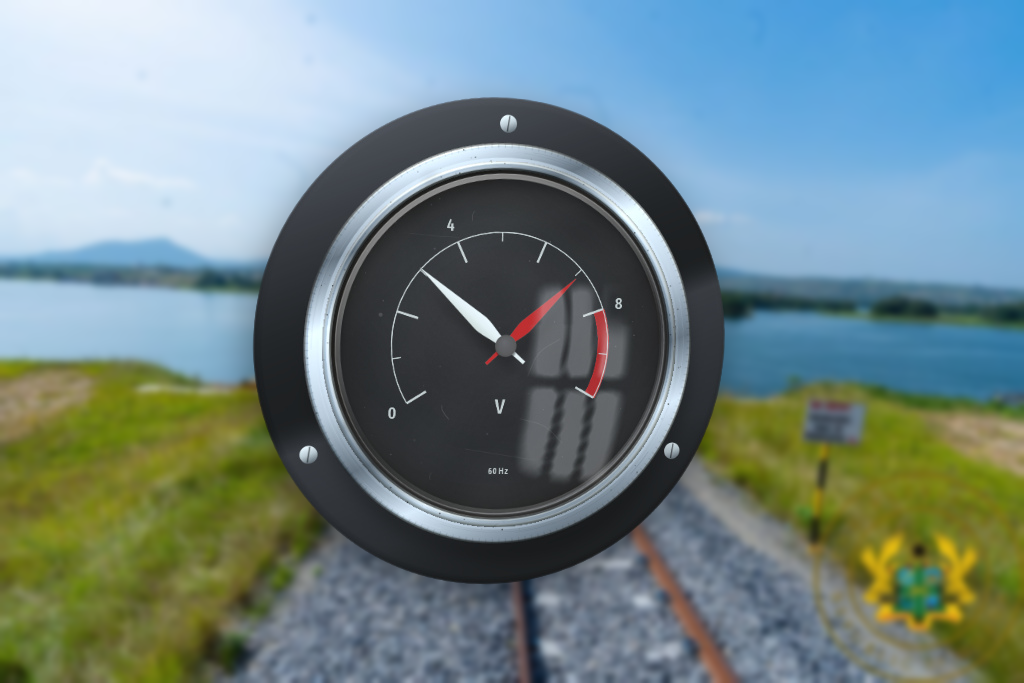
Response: 3 V
